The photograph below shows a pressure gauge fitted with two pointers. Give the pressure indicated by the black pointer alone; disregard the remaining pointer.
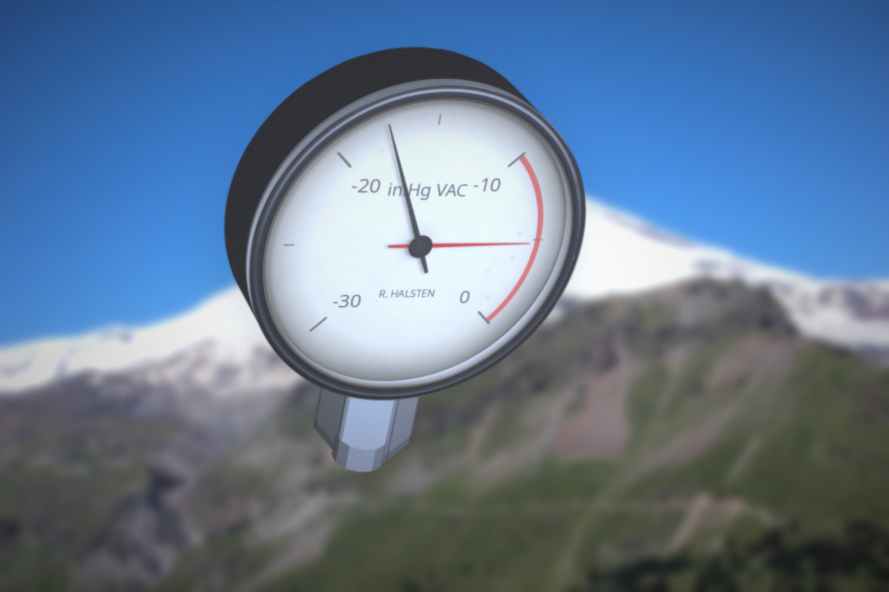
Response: -17.5 inHg
